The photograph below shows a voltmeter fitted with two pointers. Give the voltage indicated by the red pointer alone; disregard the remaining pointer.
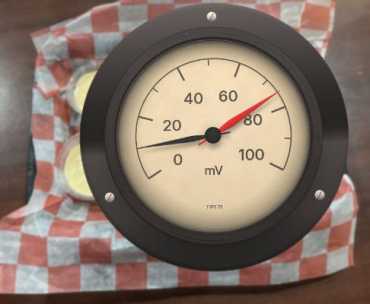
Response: 75 mV
